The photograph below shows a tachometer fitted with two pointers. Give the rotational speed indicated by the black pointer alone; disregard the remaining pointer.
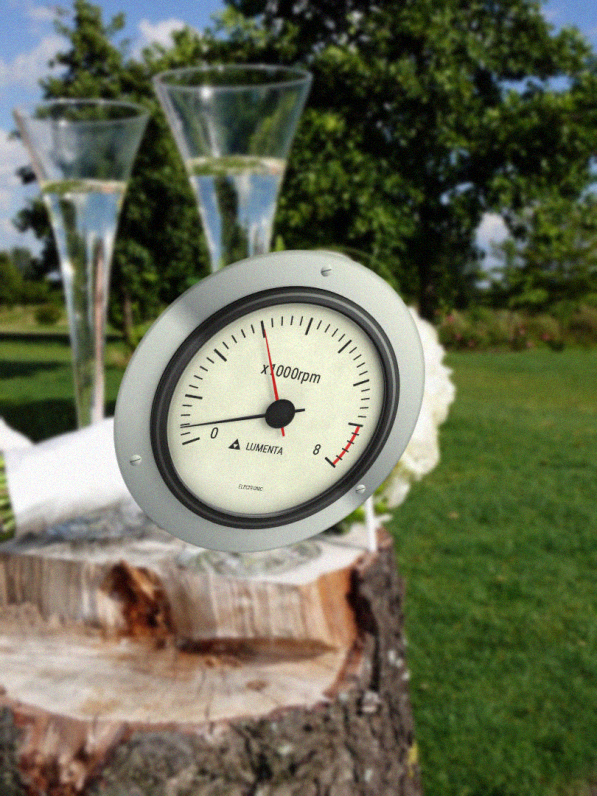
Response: 400 rpm
